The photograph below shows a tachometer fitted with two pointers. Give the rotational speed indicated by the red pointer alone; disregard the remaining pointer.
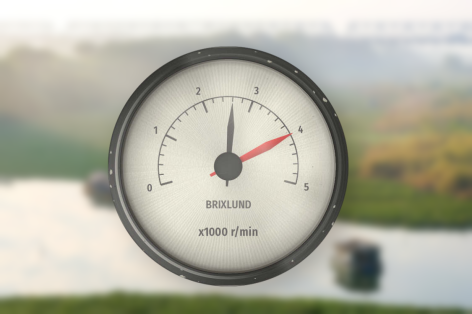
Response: 4000 rpm
